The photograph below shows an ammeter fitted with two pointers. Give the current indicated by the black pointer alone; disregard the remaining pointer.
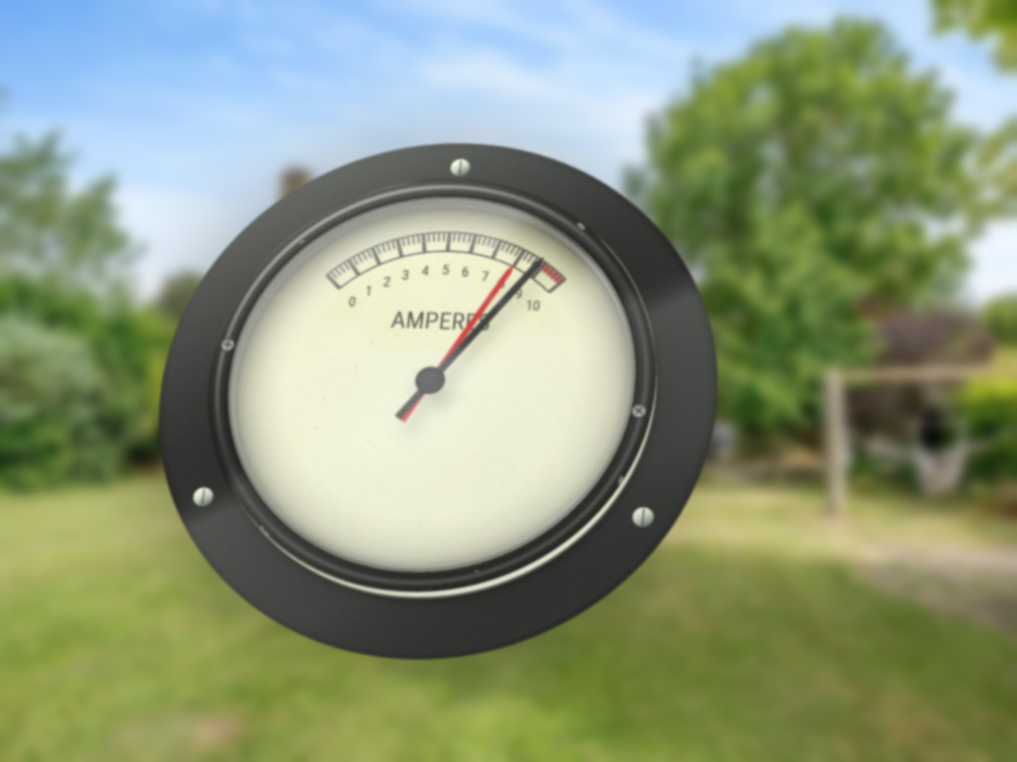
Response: 9 A
